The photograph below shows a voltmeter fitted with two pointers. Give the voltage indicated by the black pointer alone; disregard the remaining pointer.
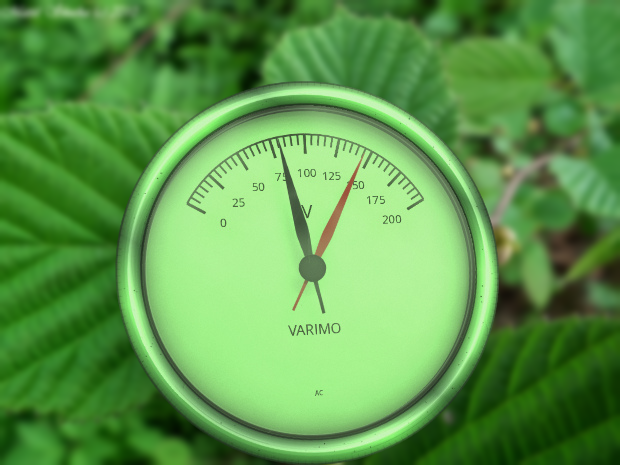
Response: 80 V
